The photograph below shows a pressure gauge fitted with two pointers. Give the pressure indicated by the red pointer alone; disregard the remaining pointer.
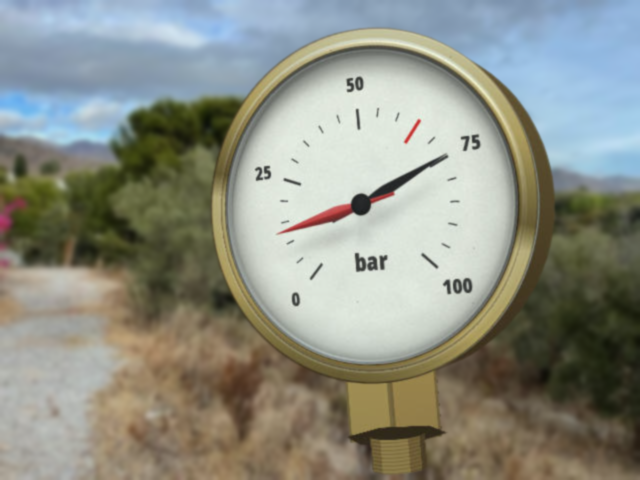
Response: 12.5 bar
